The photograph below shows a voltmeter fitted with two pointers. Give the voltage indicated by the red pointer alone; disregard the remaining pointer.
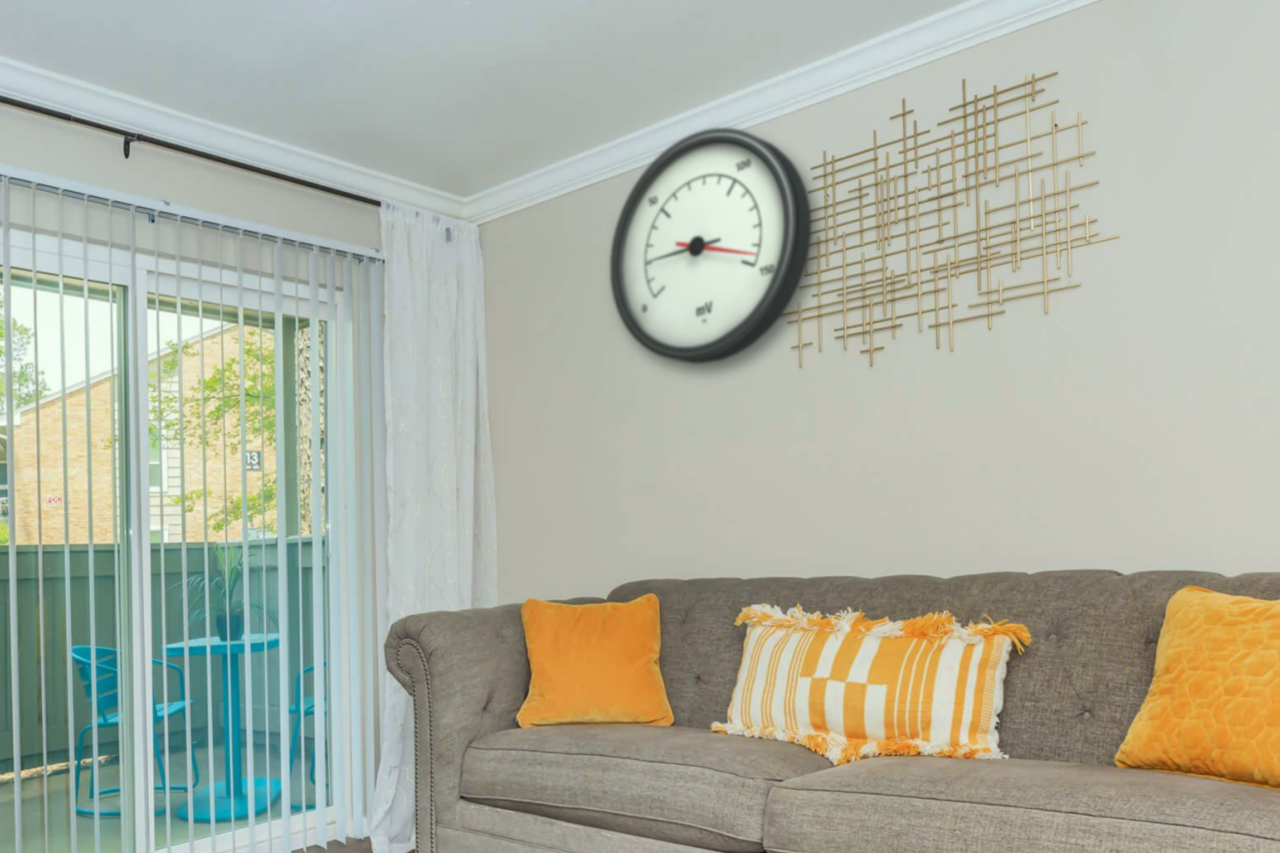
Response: 145 mV
